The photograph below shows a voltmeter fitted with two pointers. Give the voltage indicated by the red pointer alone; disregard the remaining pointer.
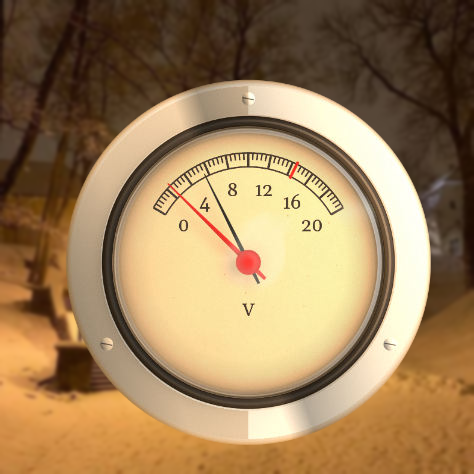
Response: 2.4 V
